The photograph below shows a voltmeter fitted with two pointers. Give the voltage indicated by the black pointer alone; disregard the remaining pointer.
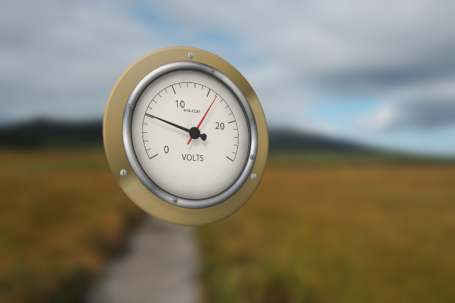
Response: 5 V
